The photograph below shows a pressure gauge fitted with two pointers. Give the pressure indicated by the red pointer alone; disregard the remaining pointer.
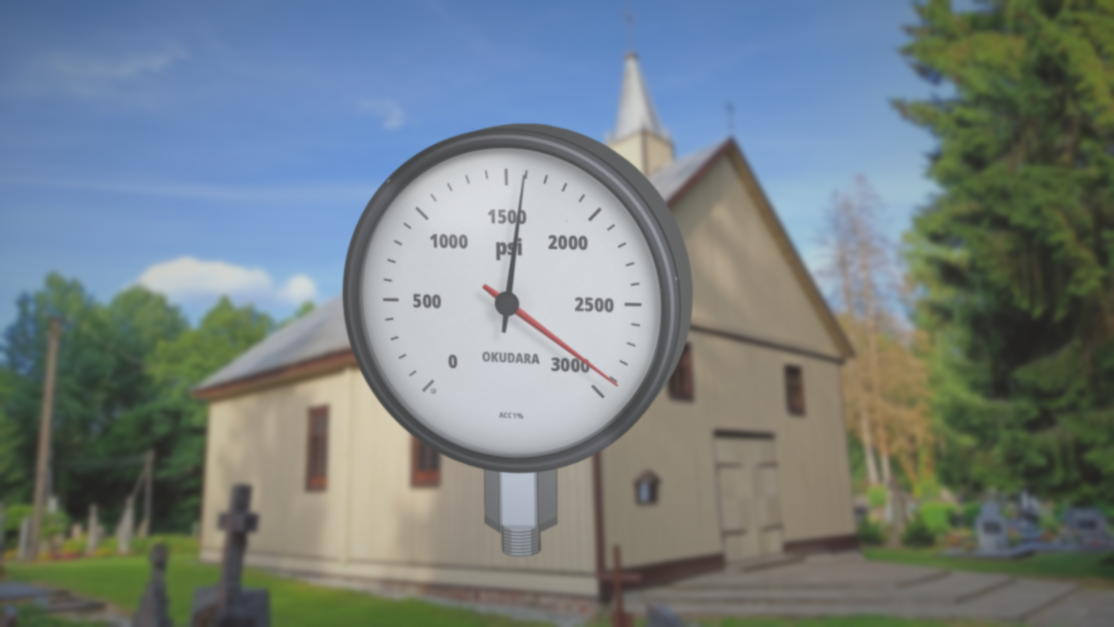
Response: 2900 psi
